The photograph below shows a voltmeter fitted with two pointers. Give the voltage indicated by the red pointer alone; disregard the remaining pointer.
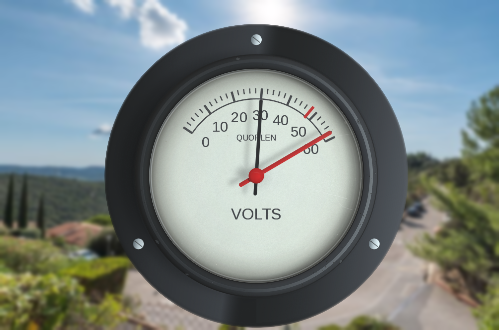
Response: 58 V
